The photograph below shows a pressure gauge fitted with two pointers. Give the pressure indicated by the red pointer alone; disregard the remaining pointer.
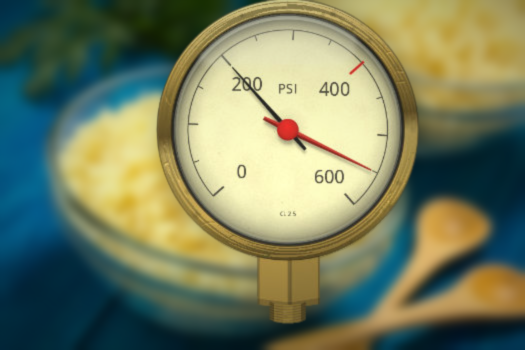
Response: 550 psi
